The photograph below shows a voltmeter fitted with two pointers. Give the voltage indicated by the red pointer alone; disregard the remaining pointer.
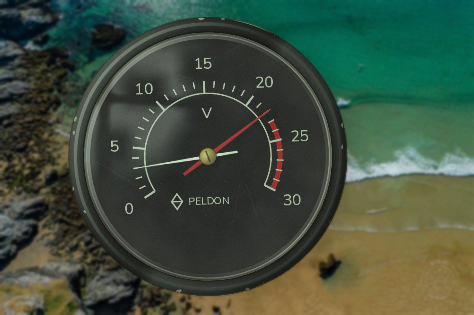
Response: 22 V
